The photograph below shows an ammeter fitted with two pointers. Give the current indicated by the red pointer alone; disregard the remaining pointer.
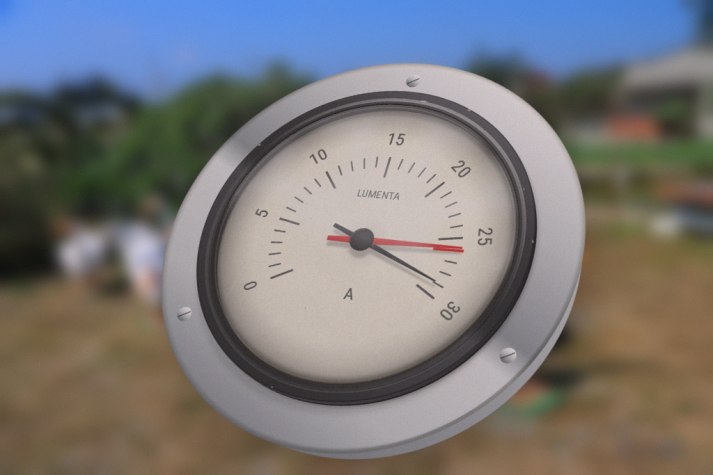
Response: 26 A
